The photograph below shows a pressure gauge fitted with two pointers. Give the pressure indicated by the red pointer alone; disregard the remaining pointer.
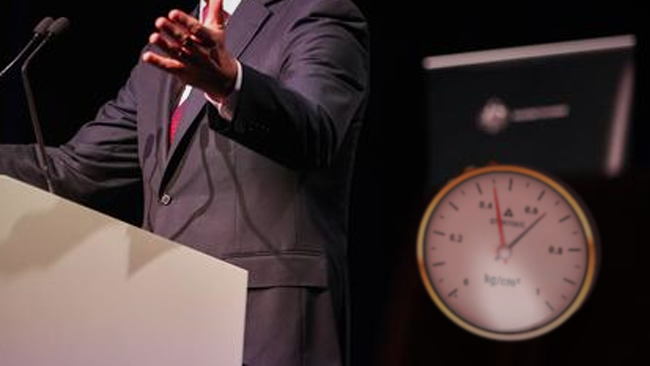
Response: 0.45 kg/cm²
